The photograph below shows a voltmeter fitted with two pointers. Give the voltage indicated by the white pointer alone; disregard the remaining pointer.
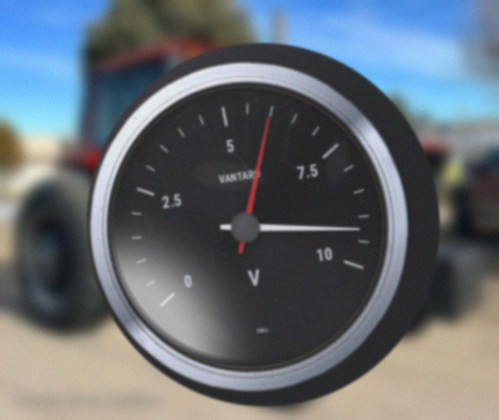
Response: 9.25 V
